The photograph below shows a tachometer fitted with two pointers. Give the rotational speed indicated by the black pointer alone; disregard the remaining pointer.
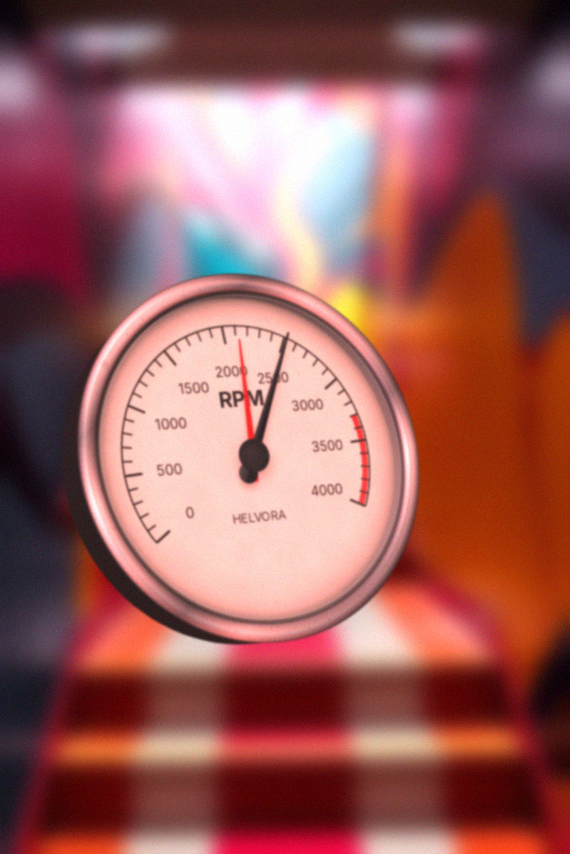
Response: 2500 rpm
